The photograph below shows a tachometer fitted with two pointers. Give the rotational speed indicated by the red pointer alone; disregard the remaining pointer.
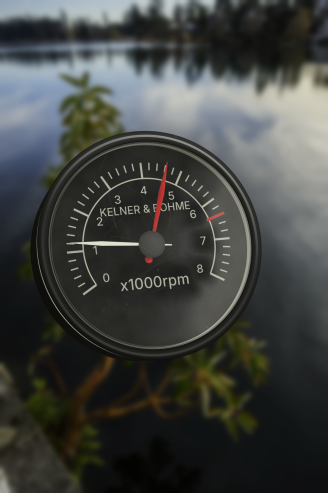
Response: 4600 rpm
